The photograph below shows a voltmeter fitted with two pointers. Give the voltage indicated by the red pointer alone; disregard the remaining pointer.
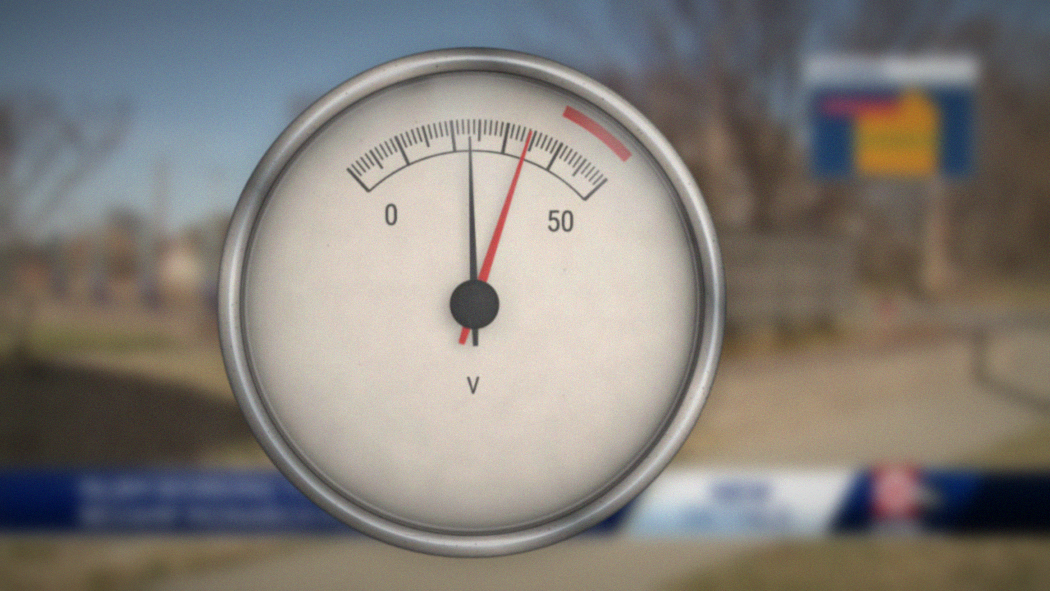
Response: 34 V
